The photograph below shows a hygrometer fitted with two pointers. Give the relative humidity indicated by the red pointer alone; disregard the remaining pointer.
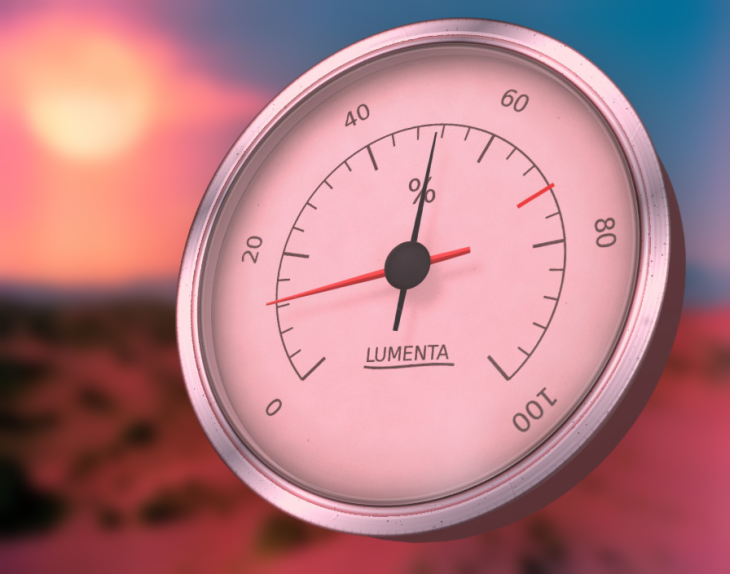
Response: 12 %
